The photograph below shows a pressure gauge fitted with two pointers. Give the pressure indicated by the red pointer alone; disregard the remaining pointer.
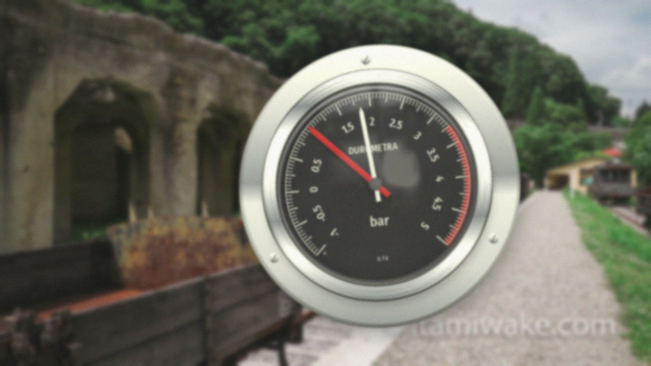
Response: 1 bar
